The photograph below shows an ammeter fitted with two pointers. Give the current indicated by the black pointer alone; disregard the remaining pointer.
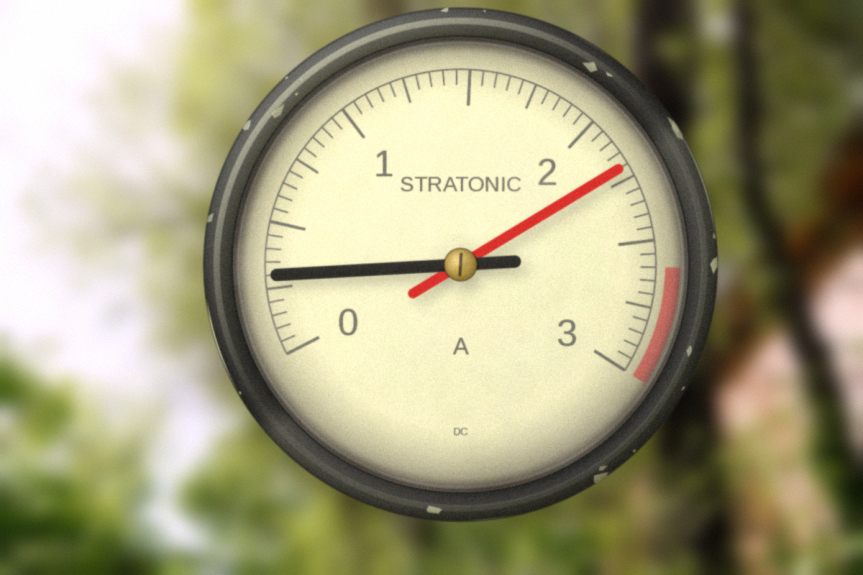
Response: 0.3 A
